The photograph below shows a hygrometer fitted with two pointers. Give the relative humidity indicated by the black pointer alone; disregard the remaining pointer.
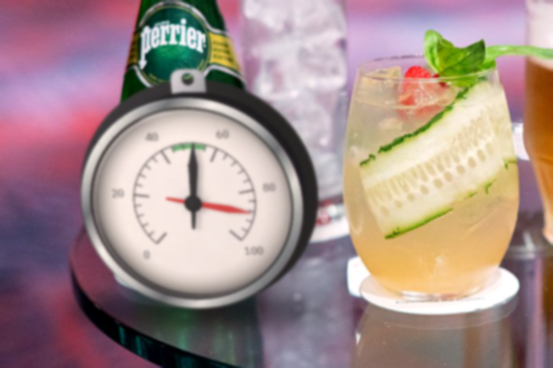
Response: 52 %
